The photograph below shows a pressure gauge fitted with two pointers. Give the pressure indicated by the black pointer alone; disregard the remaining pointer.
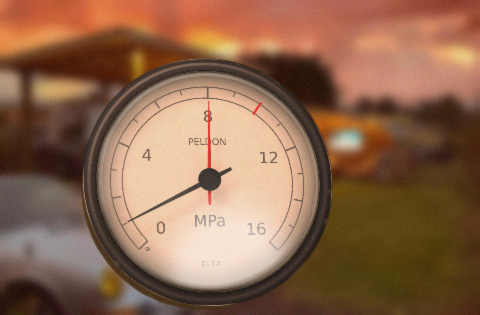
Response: 1 MPa
